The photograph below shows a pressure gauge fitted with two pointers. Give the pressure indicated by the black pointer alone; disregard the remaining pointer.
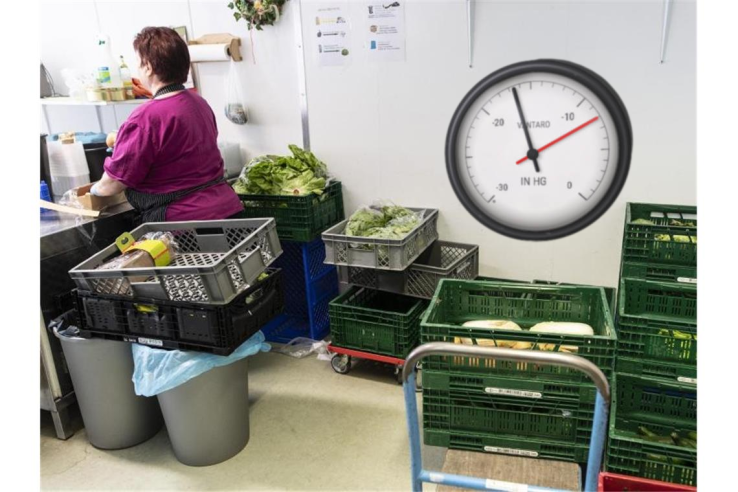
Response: -16.5 inHg
